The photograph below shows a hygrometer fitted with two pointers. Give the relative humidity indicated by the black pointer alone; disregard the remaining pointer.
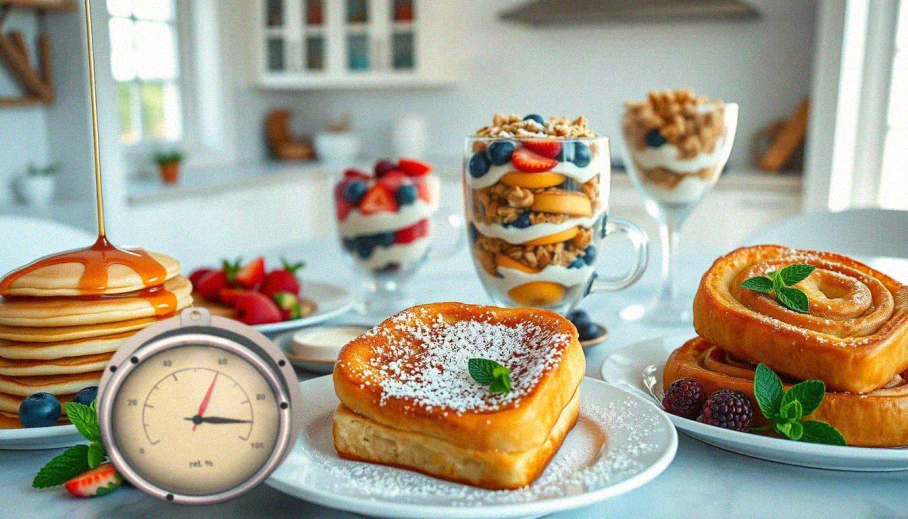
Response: 90 %
